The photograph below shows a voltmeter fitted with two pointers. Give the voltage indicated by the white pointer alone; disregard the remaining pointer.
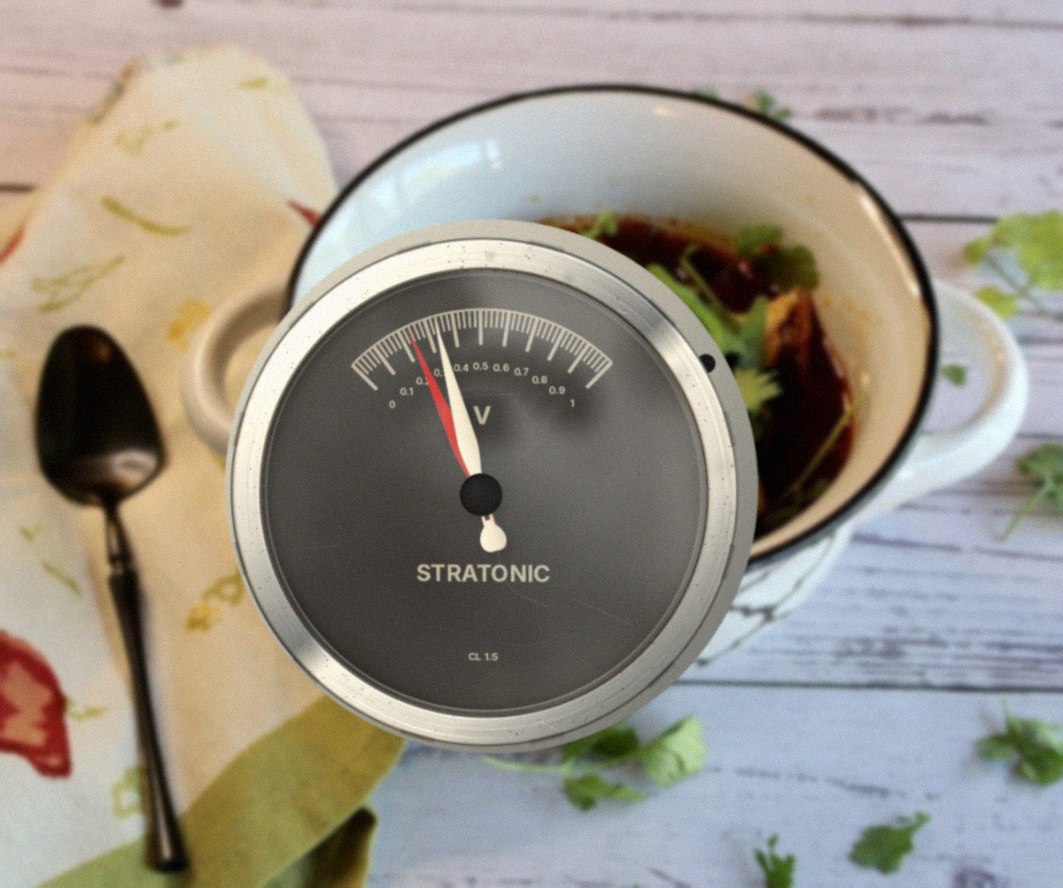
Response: 0.34 V
